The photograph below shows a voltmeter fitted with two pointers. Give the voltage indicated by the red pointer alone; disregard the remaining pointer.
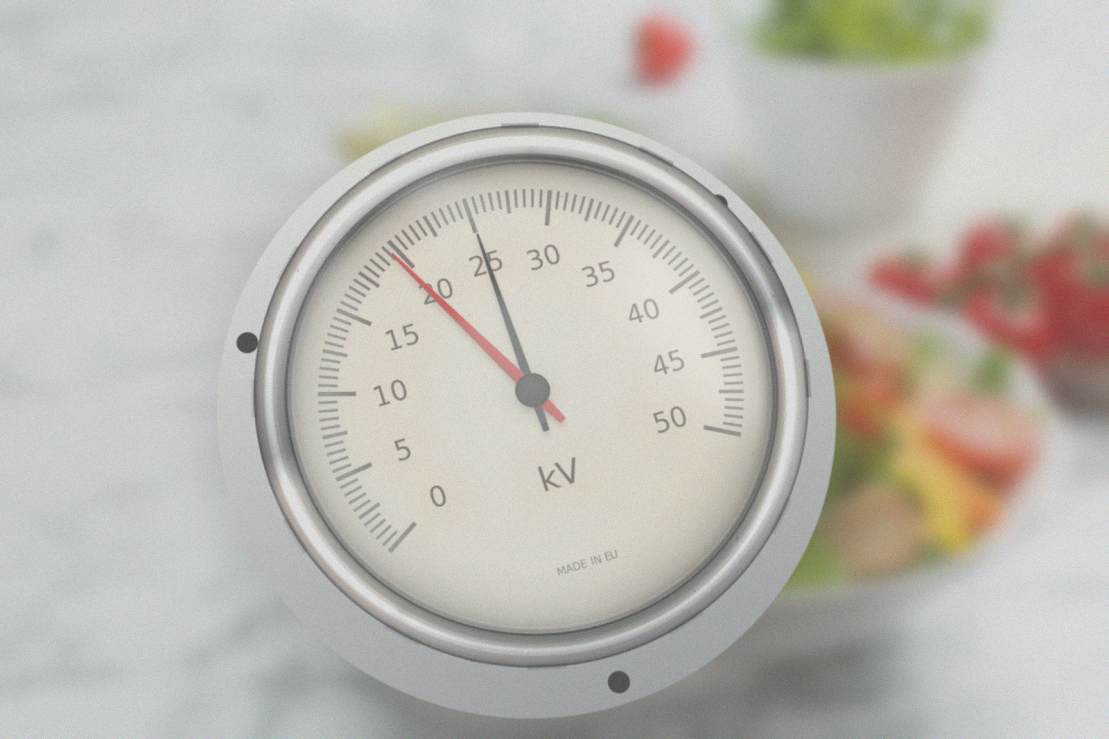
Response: 19.5 kV
